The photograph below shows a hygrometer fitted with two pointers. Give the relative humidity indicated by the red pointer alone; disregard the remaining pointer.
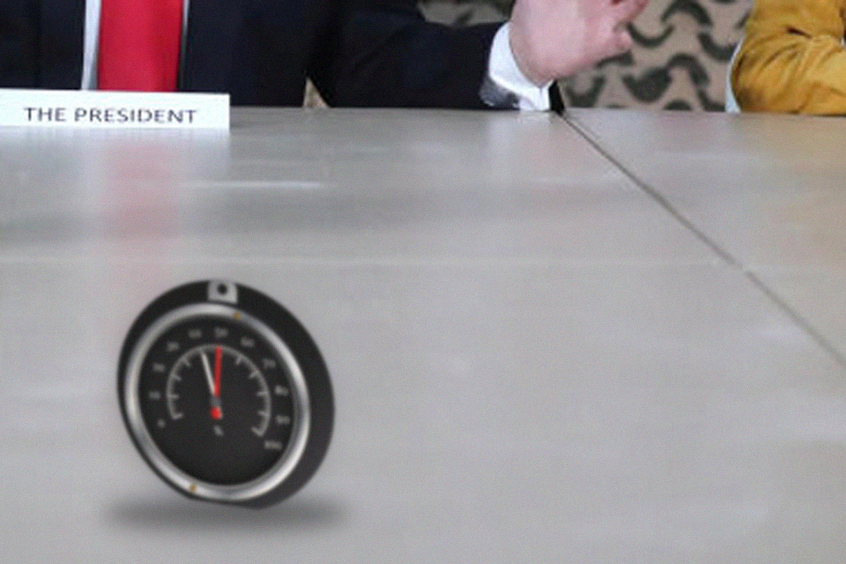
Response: 50 %
